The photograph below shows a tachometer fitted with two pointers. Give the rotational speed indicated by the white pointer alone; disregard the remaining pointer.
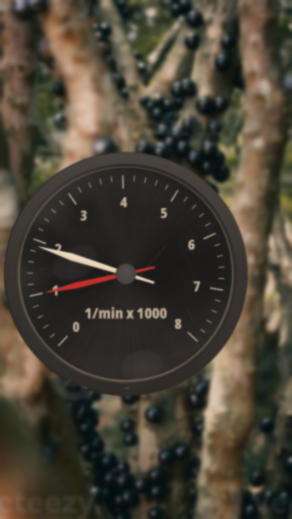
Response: 1900 rpm
